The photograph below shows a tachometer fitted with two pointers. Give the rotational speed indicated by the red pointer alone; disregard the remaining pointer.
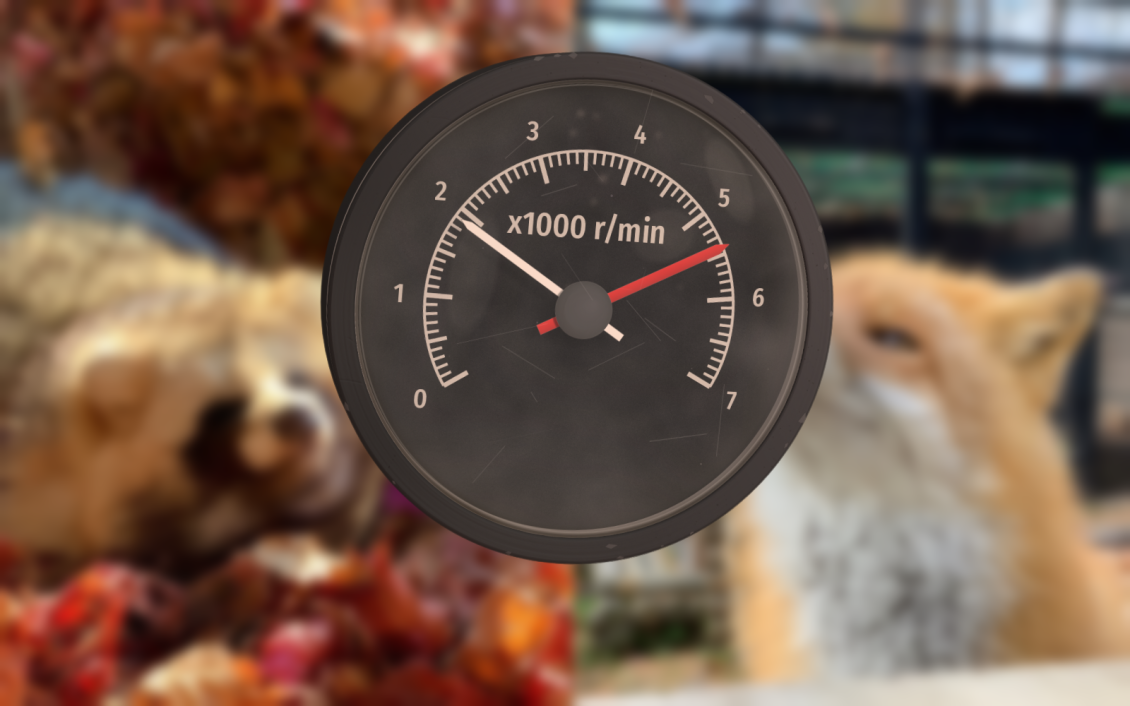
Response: 5400 rpm
